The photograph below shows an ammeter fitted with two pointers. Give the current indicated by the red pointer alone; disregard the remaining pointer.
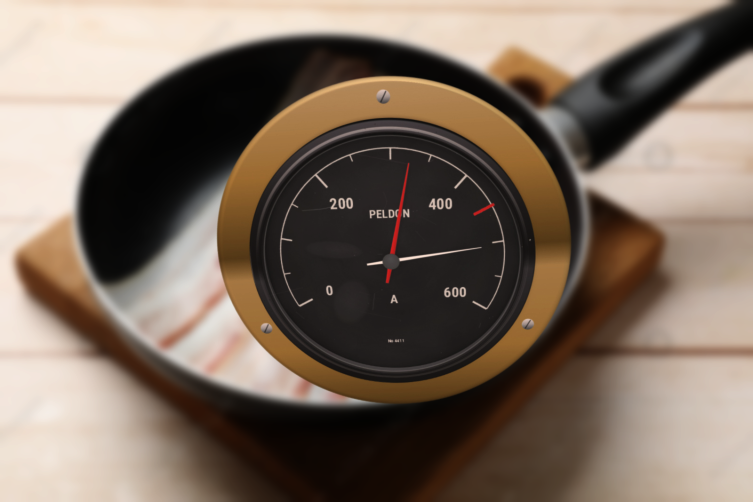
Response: 325 A
